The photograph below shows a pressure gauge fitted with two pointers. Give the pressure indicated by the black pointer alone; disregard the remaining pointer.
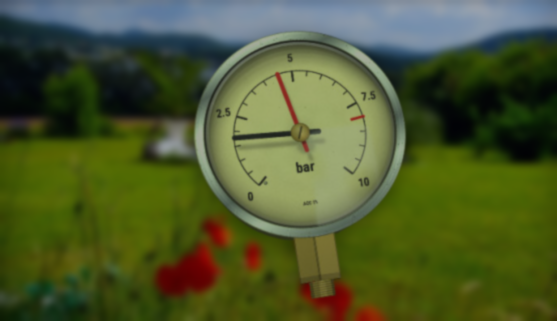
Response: 1.75 bar
